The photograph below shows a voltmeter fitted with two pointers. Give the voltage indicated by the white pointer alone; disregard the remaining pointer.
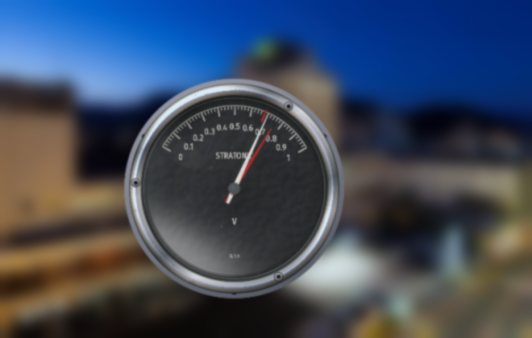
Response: 0.7 V
